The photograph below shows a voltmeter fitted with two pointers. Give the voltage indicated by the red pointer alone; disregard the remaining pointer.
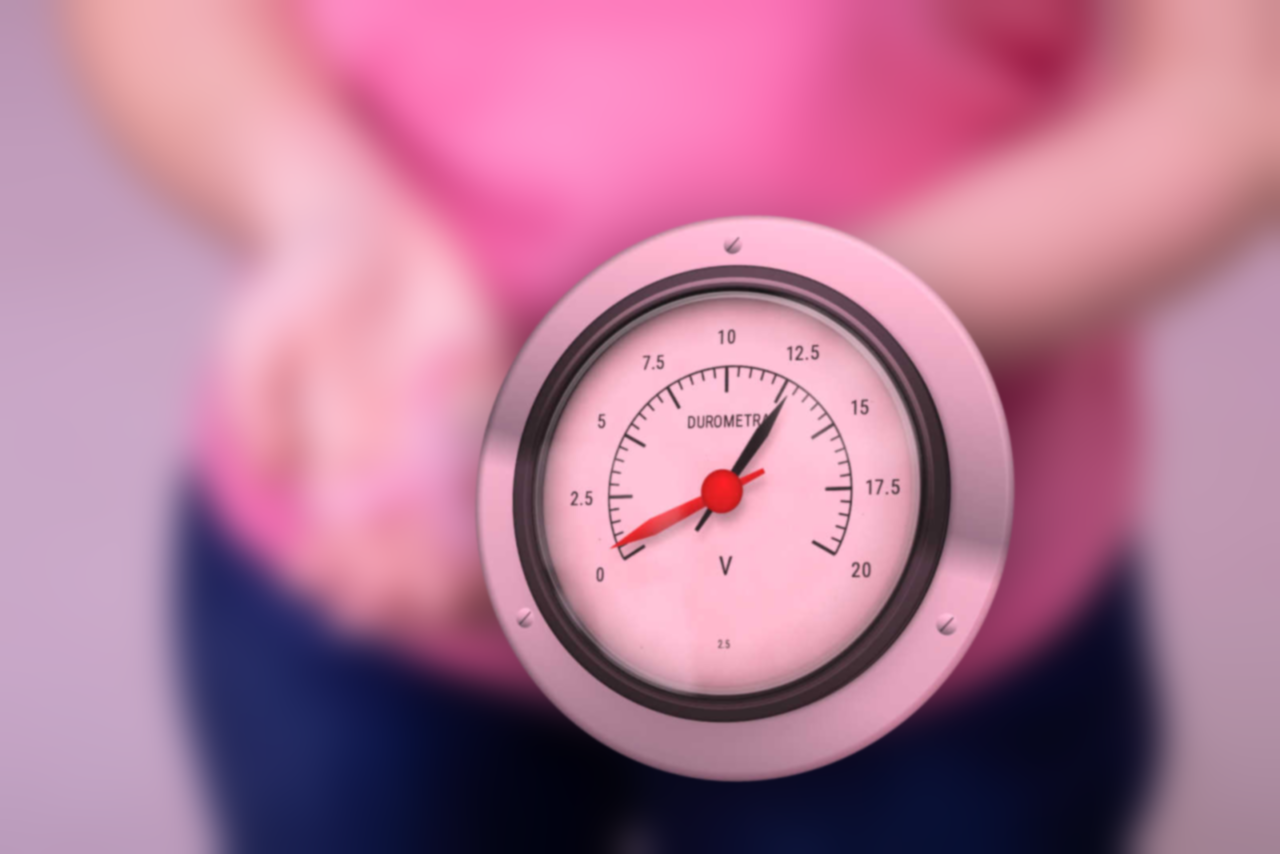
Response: 0.5 V
